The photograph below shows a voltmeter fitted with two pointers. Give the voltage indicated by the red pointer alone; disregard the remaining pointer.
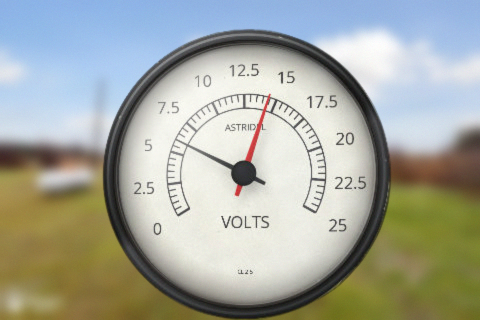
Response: 14.5 V
